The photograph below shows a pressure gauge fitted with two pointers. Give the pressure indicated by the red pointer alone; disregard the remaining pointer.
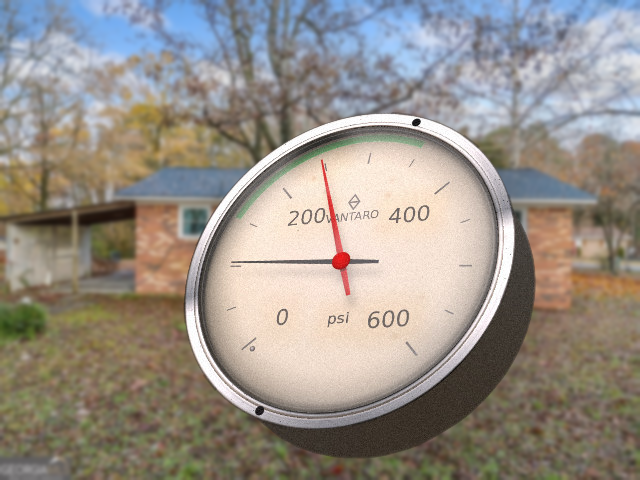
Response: 250 psi
